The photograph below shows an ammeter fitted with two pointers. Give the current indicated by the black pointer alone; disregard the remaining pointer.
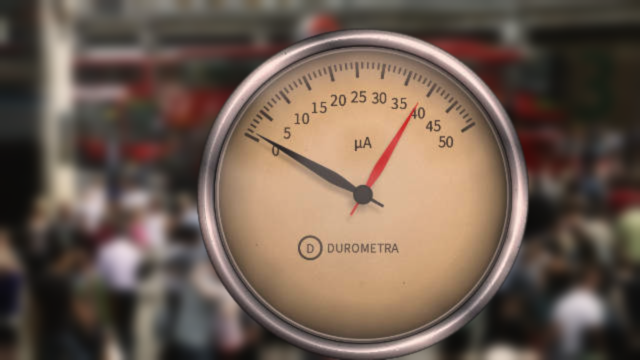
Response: 1 µA
